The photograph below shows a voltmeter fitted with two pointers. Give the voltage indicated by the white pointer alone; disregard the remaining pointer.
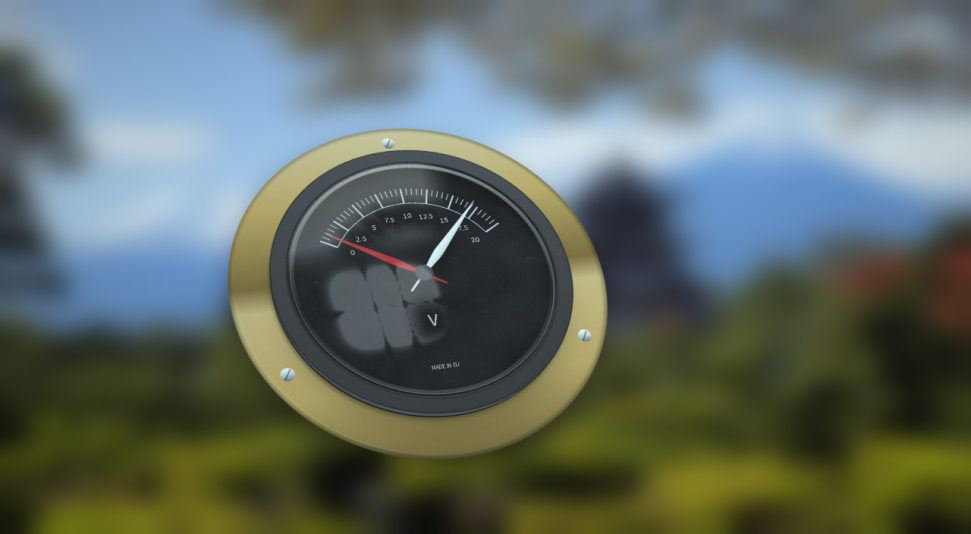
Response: 17 V
